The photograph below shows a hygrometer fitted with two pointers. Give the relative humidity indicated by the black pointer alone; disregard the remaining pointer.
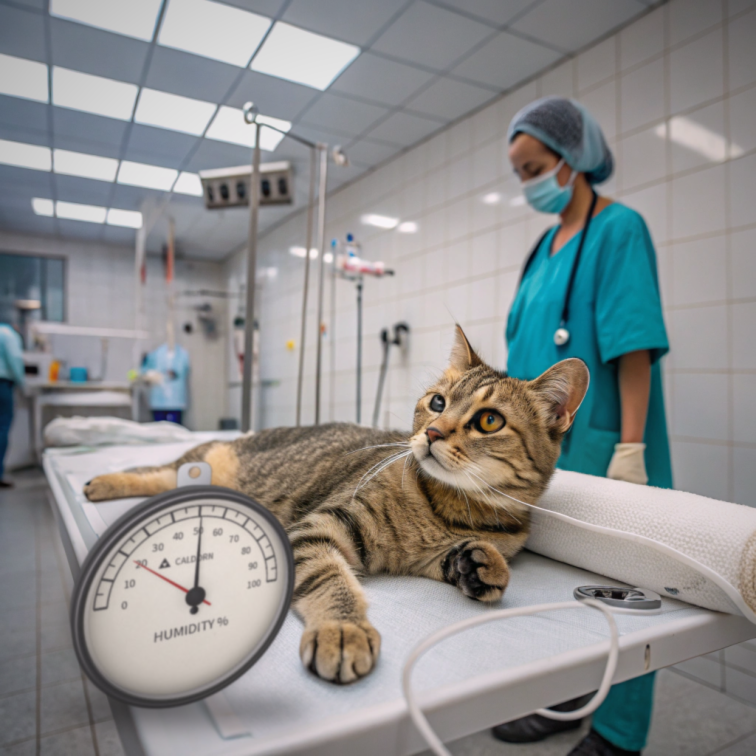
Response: 50 %
